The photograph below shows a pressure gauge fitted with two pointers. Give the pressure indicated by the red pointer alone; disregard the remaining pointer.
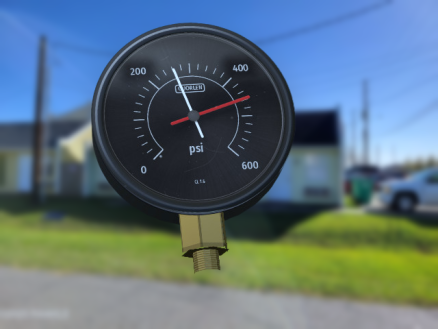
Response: 460 psi
